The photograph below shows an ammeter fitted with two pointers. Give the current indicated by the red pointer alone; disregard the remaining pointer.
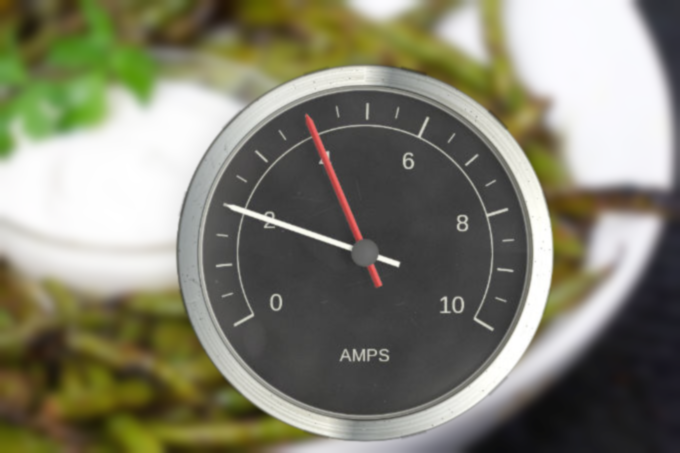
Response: 4 A
